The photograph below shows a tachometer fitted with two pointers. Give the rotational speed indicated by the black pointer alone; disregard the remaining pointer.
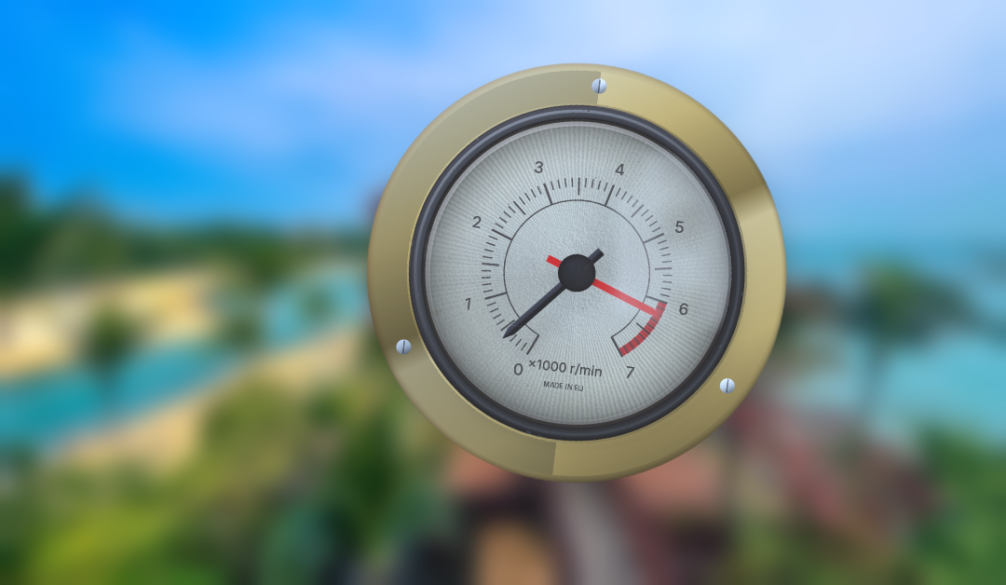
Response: 400 rpm
